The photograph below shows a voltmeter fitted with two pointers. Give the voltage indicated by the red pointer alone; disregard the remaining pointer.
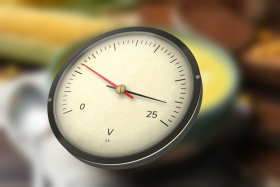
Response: 6 V
